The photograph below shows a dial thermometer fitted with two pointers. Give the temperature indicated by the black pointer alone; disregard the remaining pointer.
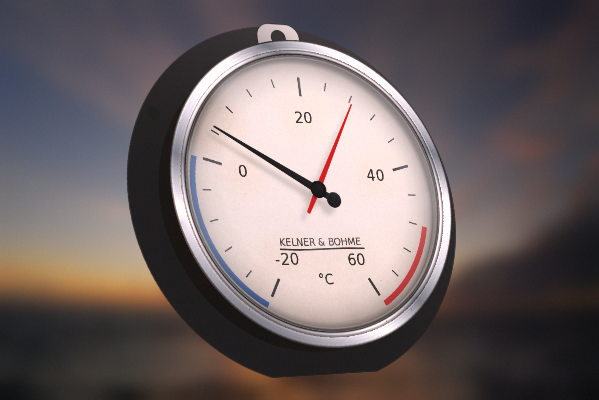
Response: 4 °C
